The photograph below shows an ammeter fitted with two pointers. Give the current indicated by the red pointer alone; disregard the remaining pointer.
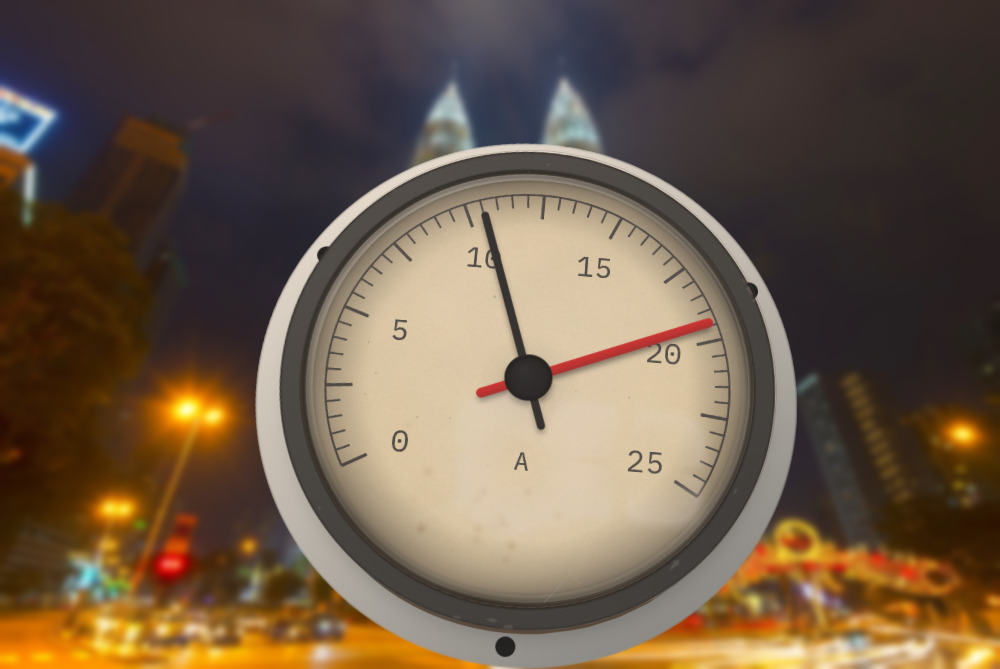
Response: 19.5 A
